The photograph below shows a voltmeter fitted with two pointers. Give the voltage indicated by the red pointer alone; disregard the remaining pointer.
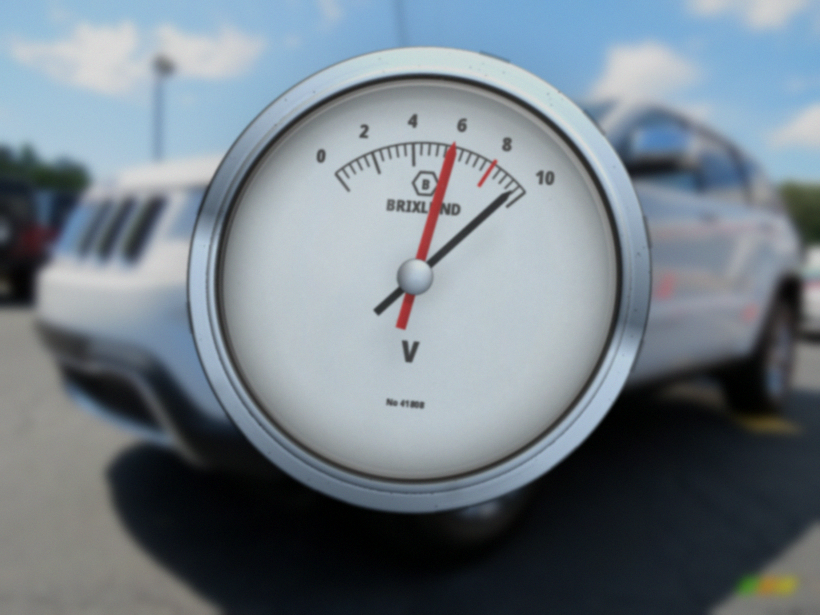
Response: 6 V
